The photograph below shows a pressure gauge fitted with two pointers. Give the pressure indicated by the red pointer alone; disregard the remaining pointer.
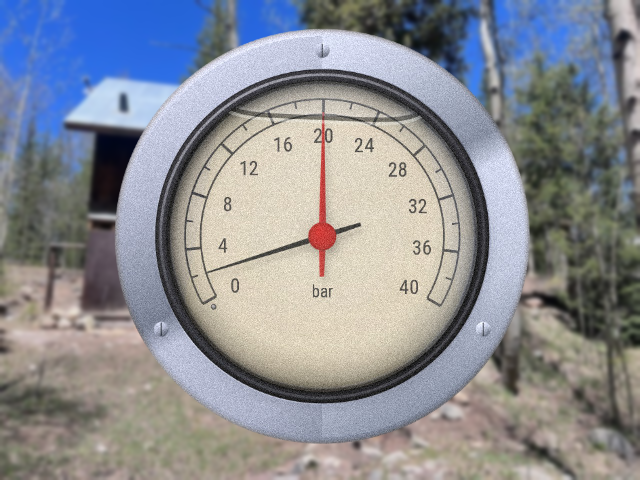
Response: 20 bar
